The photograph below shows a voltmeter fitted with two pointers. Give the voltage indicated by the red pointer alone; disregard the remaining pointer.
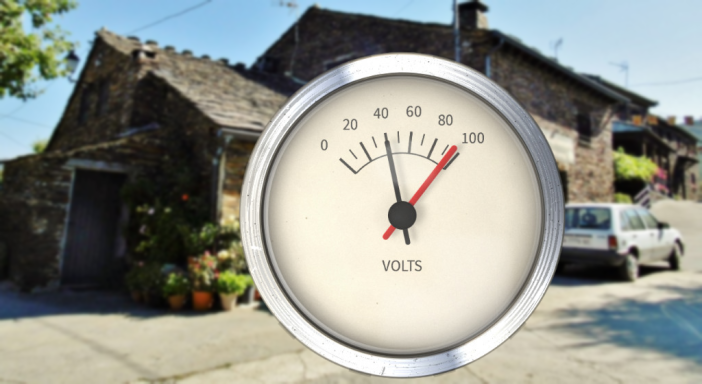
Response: 95 V
